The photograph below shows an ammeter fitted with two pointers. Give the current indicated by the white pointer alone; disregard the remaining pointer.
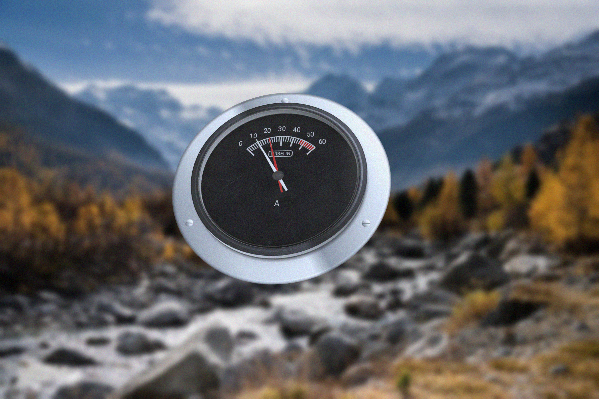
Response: 10 A
